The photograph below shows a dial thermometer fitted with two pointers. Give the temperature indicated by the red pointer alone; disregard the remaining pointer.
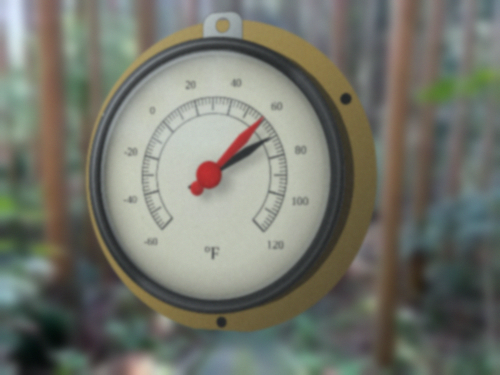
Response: 60 °F
